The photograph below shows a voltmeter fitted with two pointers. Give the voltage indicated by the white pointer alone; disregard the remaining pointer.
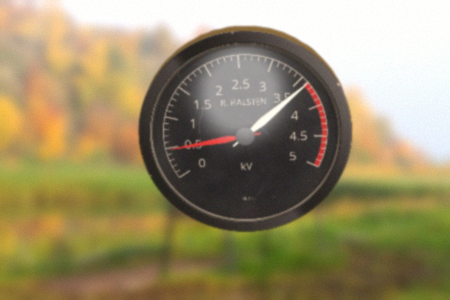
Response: 3.6 kV
